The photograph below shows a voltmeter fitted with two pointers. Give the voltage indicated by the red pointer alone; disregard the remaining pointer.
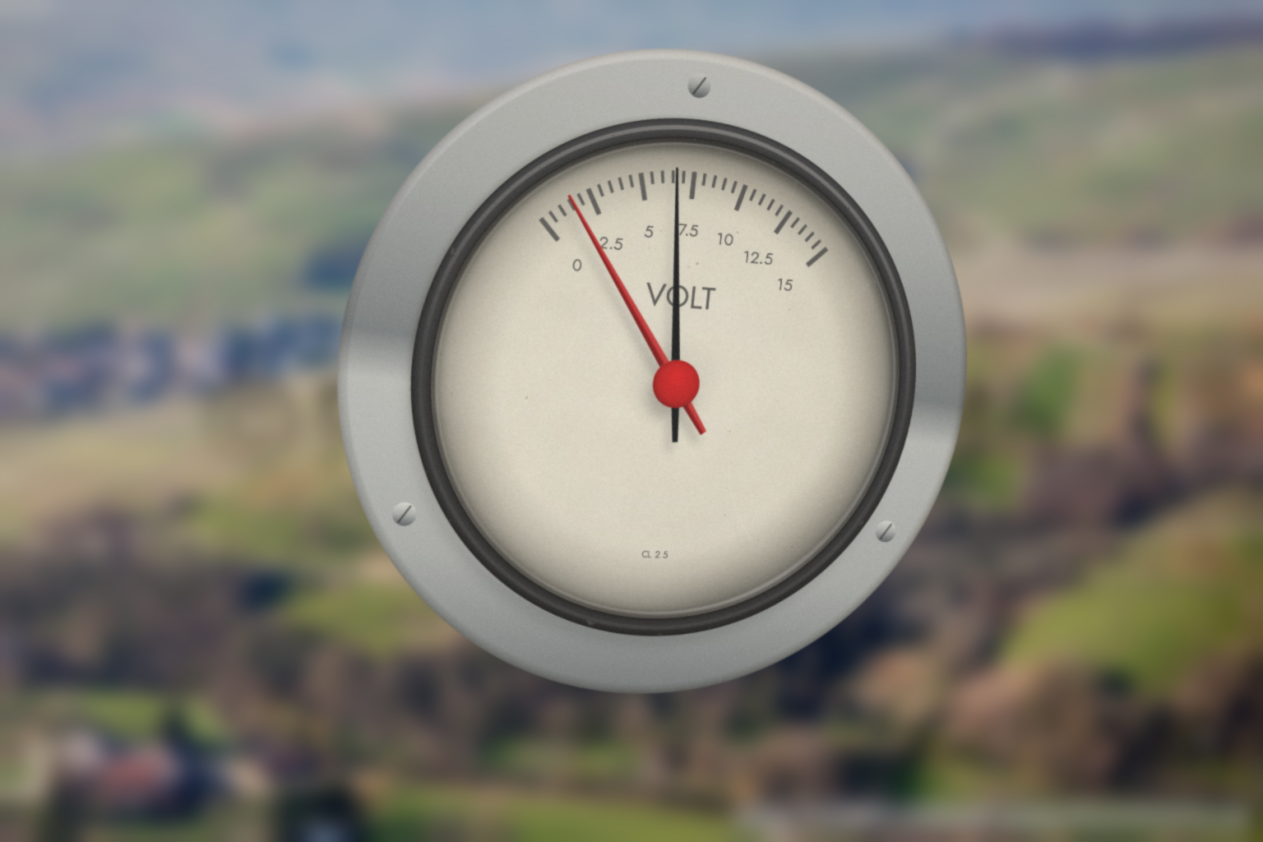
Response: 1.5 V
